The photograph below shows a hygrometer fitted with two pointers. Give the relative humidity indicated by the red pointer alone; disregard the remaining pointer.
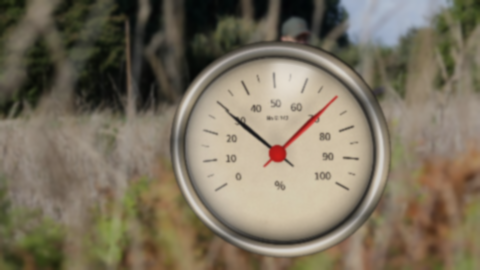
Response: 70 %
